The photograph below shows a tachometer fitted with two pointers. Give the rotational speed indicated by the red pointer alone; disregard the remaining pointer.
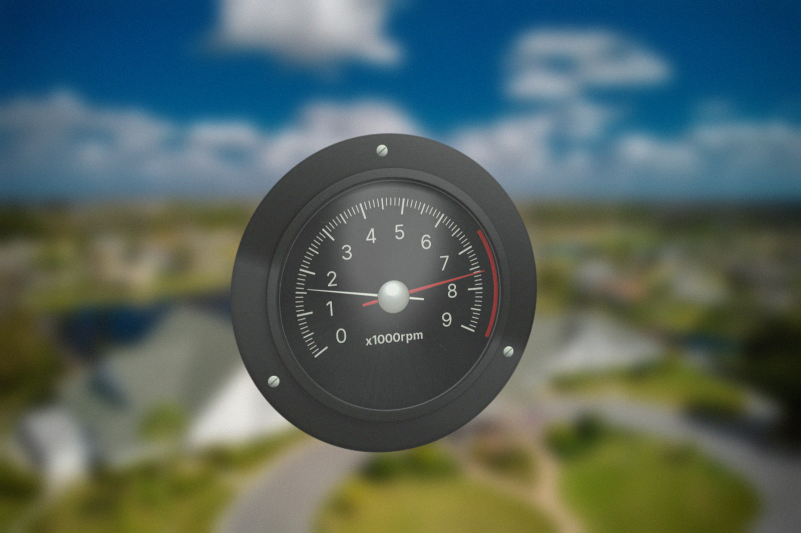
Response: 7600 rpm
